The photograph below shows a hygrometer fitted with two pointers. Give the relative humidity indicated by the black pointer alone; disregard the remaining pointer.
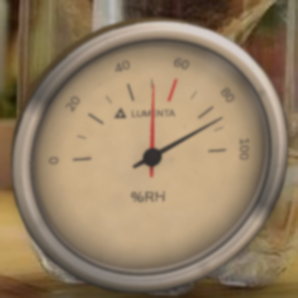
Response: 85 %
